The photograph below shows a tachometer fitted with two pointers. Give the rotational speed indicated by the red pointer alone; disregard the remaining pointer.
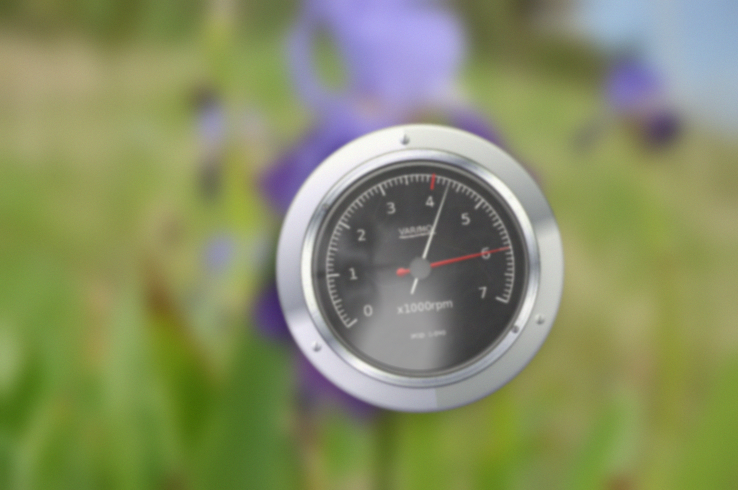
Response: 6000 rpm
